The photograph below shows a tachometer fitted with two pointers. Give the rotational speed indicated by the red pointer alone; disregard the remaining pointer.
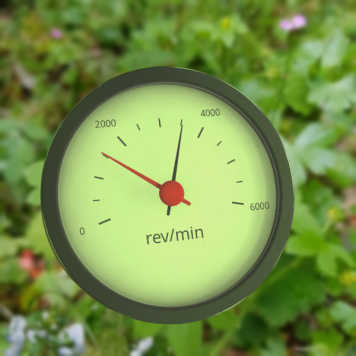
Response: 1500 rpm
